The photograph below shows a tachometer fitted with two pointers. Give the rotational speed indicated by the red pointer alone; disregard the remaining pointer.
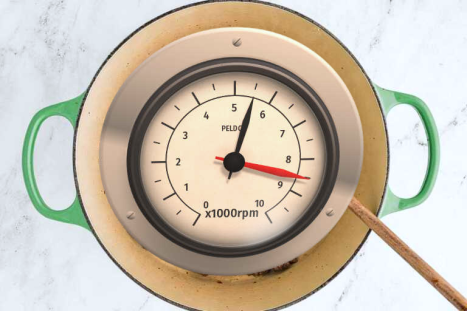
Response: 8500 rpm
